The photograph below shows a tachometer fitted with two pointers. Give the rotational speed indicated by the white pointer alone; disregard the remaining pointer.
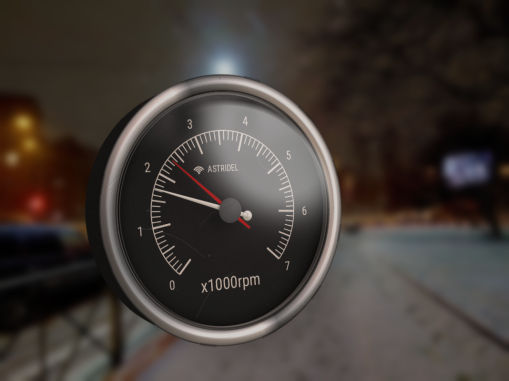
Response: 1700 rpm
